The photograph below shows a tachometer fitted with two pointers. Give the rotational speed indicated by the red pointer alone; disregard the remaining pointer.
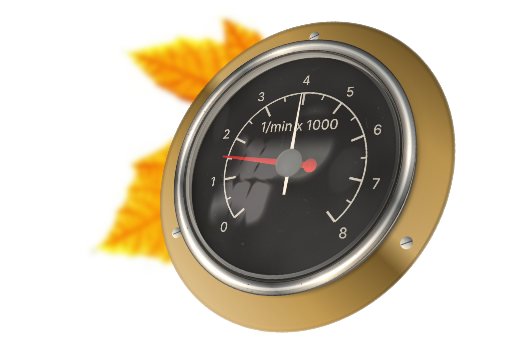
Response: 1500 rpm
